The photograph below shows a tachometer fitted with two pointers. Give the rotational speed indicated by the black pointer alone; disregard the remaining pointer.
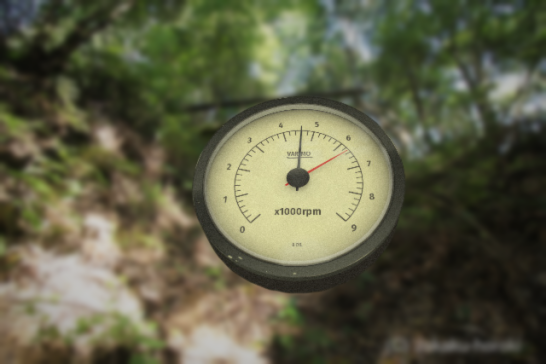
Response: 4600 rpm
